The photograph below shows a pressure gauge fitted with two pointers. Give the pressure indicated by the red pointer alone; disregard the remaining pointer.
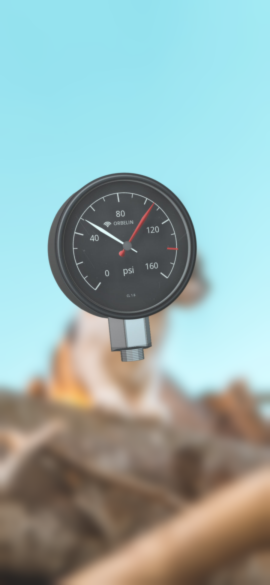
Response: 105 psi
